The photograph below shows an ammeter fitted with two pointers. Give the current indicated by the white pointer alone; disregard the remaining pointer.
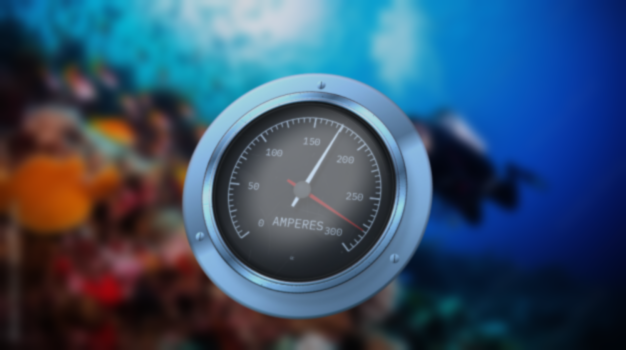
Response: 175 A
